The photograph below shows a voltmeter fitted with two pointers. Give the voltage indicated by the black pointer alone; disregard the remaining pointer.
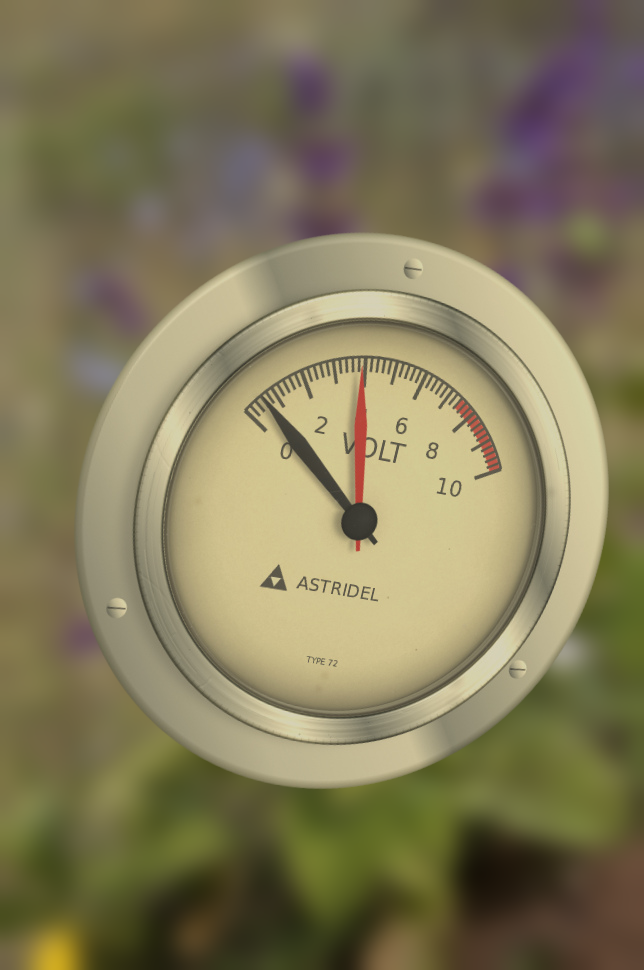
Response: 0.6 V
